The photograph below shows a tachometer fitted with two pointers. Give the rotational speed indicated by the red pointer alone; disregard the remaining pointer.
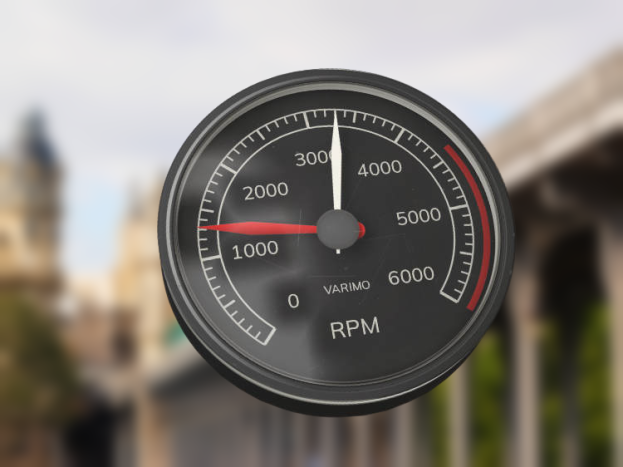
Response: 1300 rpm
